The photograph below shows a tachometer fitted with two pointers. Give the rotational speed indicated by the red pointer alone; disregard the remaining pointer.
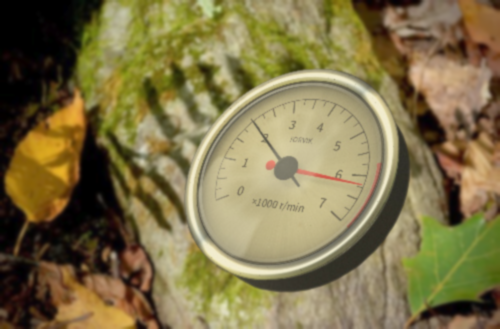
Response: 6250 rpm
